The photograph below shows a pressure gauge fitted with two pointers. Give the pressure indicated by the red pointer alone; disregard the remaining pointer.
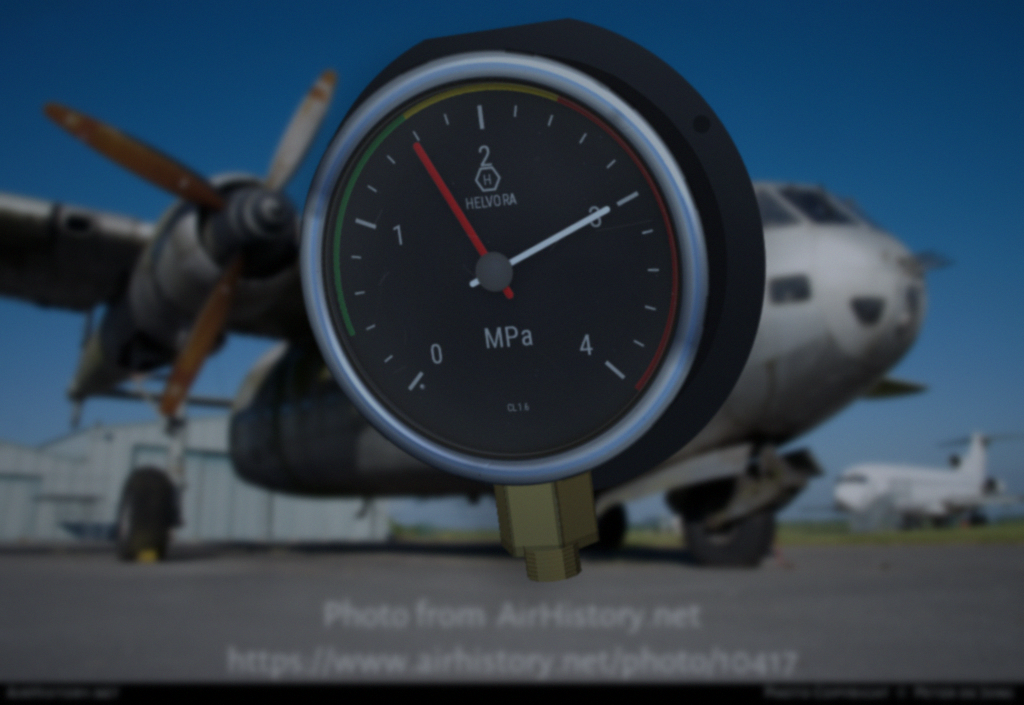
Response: 1.6 MPa
